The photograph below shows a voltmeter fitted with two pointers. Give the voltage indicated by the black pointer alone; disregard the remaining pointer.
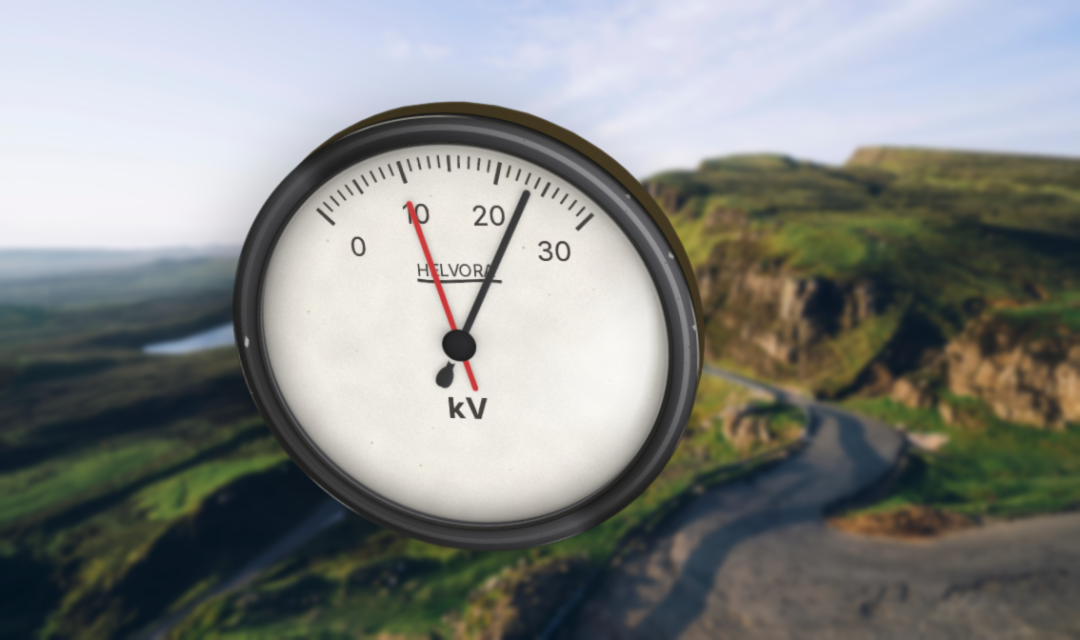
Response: 23.5 kV
